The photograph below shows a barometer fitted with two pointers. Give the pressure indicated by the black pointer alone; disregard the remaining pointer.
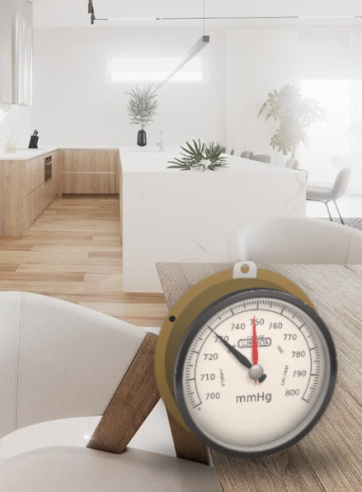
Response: 730 mmHg
